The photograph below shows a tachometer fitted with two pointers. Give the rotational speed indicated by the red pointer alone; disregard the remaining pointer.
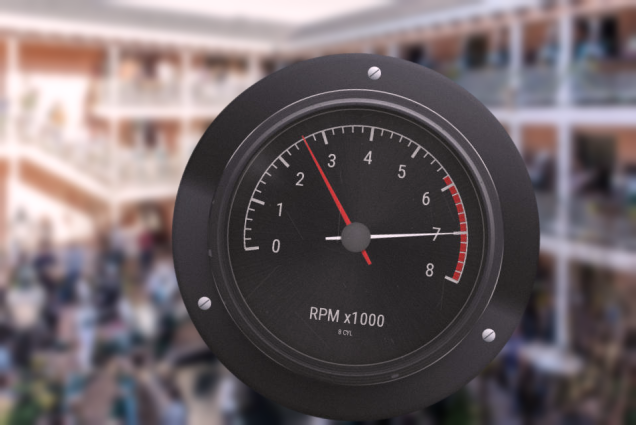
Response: 2600 rpm
